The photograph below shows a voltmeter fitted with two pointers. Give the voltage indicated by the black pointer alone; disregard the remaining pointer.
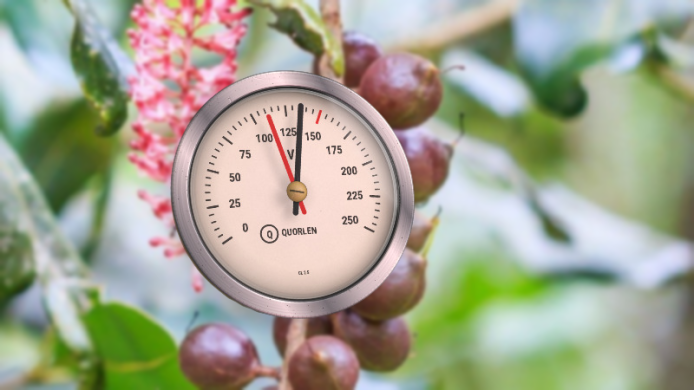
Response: 135 V
